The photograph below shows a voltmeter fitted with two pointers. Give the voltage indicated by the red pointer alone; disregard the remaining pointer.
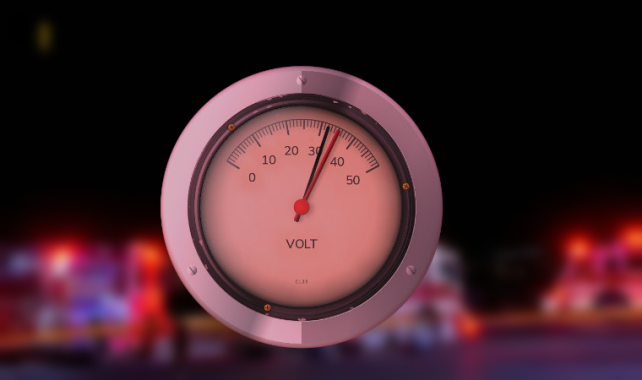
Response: 35 V
